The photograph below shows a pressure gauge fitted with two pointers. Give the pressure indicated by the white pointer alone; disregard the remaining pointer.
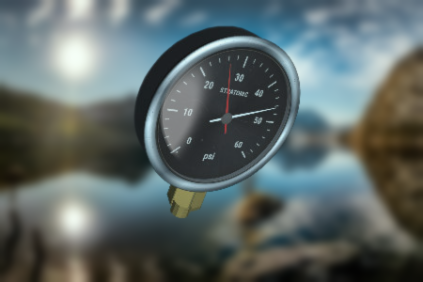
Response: 46 psi
